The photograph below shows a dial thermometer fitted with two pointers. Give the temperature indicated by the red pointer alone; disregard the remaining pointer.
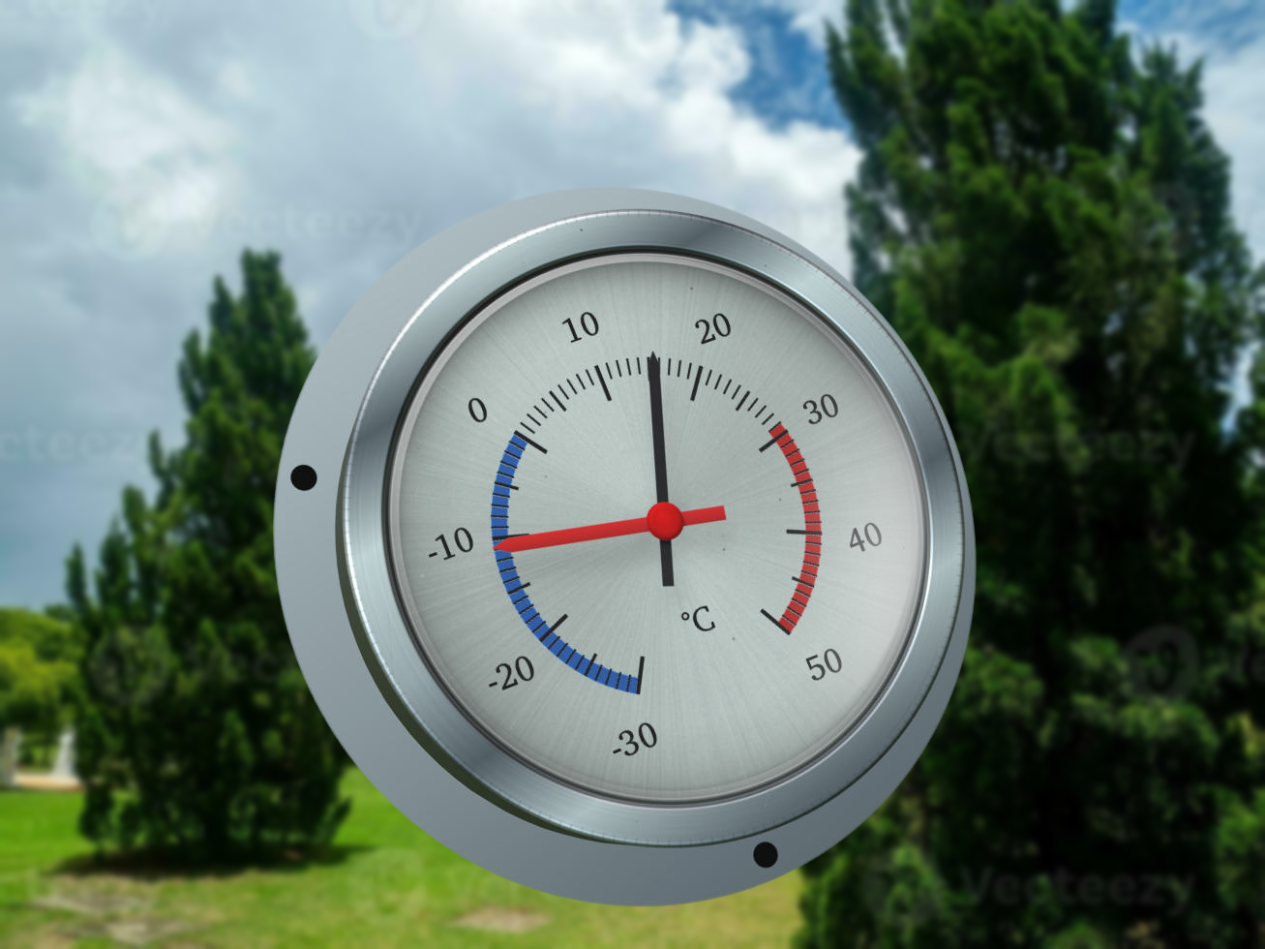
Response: -11 °C
